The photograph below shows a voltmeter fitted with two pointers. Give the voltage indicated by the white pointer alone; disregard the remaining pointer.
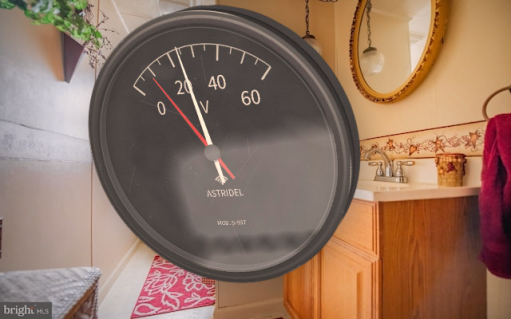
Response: 25 V
